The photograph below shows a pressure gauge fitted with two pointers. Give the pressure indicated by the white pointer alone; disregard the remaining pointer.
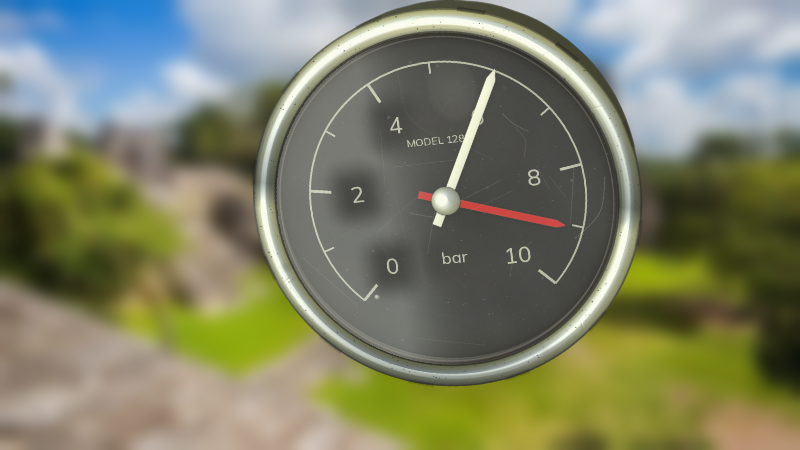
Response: 6 bar
